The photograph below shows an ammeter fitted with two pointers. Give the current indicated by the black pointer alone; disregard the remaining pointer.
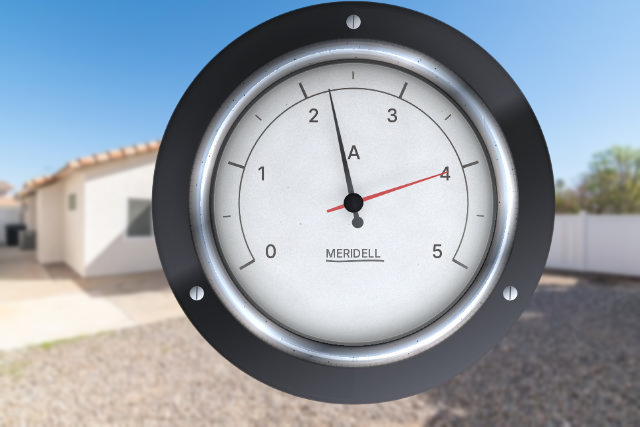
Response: 2.25 A
